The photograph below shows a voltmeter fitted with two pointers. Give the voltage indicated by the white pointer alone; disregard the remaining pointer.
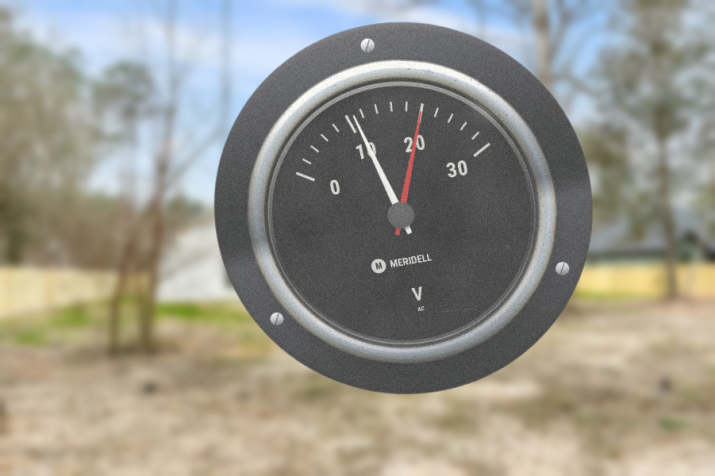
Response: 11 V
